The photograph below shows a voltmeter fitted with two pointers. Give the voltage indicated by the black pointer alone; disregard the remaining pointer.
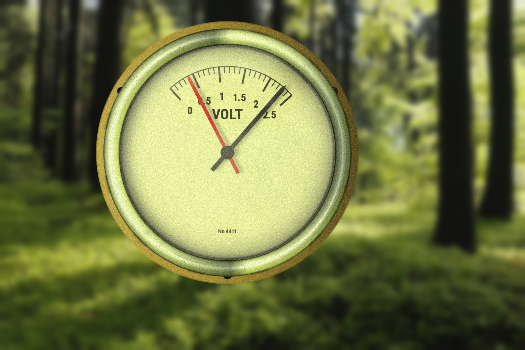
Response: 2.3 V
